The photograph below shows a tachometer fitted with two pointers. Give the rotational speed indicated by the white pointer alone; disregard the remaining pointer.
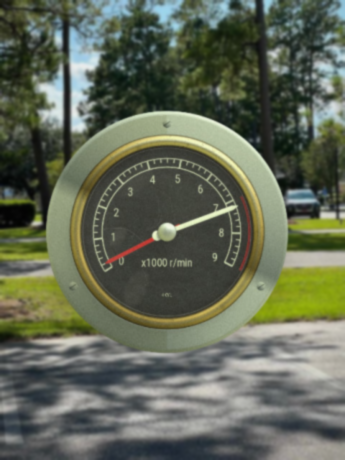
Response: 7200 rpm
